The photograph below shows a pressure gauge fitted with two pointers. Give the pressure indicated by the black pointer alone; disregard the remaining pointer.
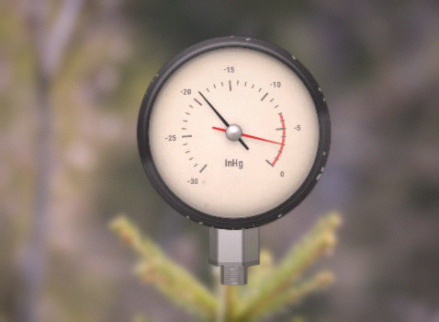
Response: -19 inHg
